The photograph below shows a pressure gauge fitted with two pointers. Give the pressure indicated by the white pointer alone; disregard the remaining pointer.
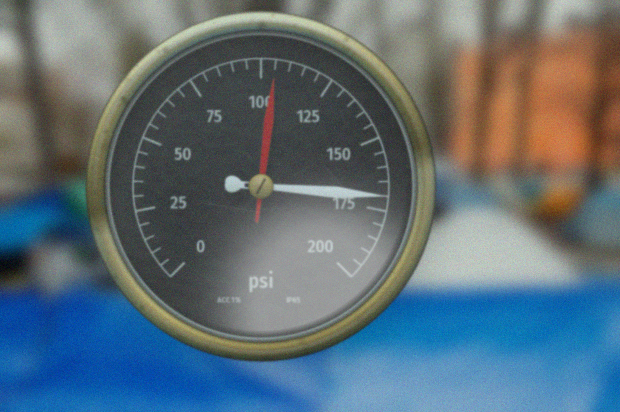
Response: 170 psi
